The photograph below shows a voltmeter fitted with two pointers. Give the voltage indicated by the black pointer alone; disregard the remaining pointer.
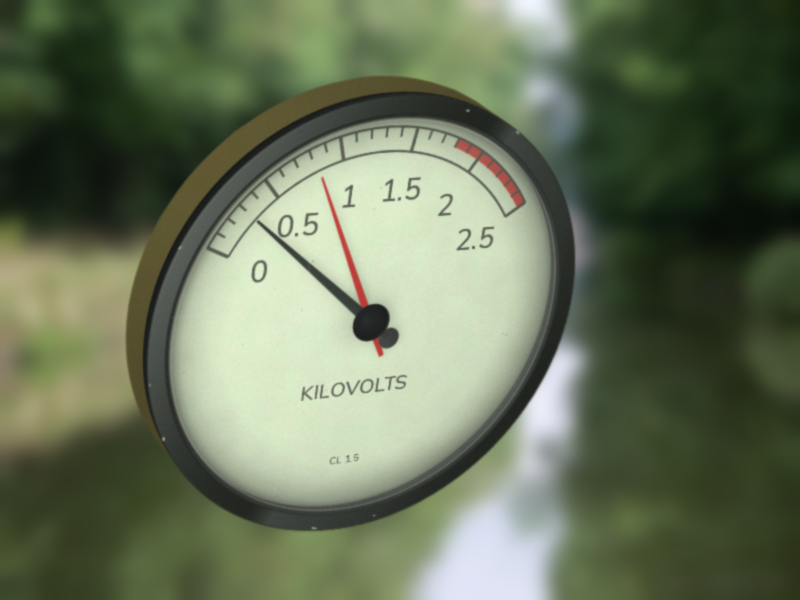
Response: 0.3 kV
